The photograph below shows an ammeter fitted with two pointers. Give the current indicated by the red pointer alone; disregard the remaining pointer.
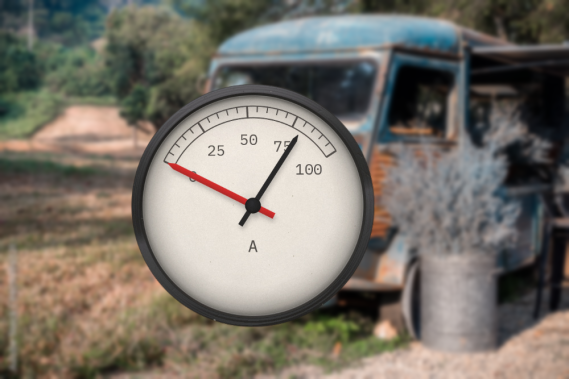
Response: 0 A
